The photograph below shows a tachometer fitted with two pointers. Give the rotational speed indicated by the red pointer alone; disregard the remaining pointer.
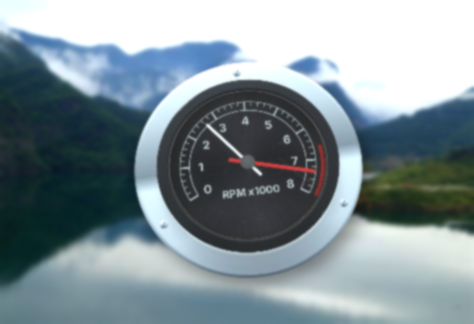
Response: 7400 rpm
